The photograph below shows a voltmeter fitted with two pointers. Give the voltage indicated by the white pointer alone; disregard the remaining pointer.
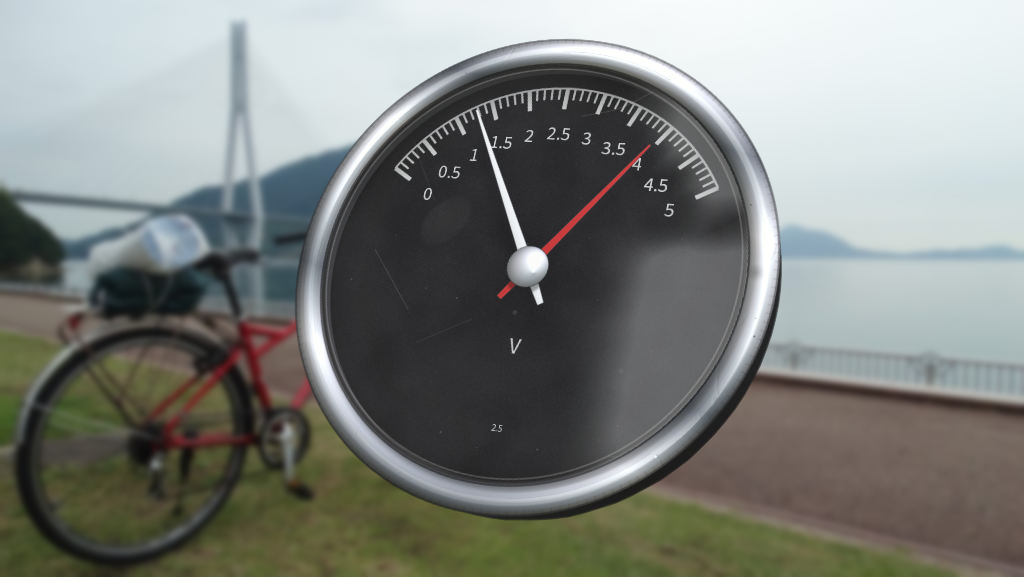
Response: 1.3 V
